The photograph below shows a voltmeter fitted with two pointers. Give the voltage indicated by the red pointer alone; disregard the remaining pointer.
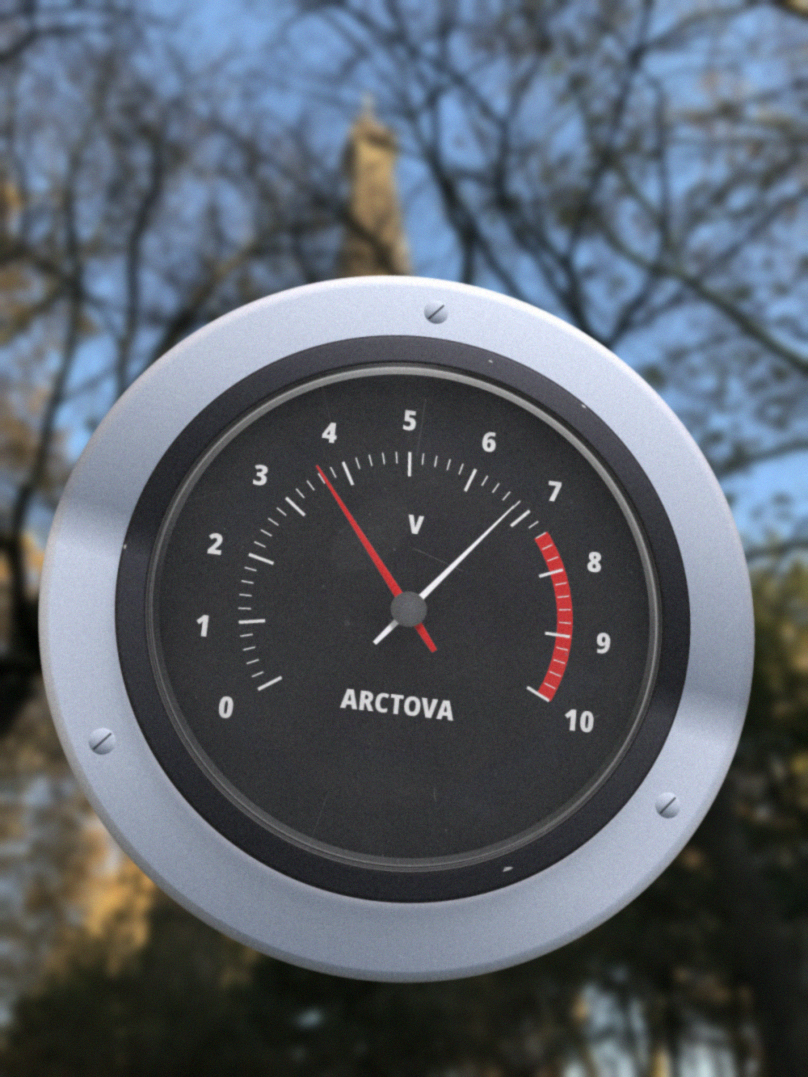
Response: 3.6 V
